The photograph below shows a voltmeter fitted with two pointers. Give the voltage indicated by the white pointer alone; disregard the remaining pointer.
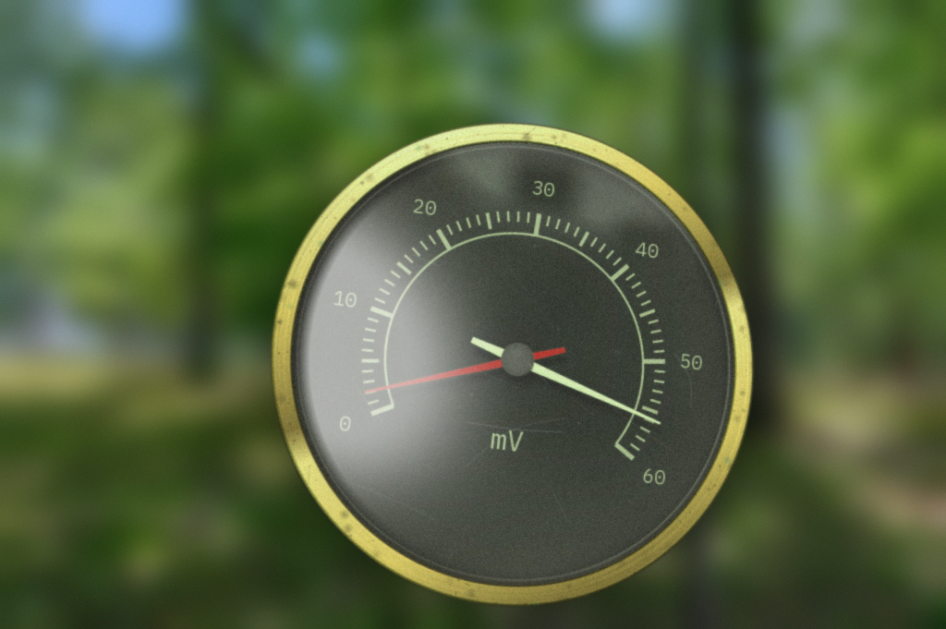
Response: 56 mV
